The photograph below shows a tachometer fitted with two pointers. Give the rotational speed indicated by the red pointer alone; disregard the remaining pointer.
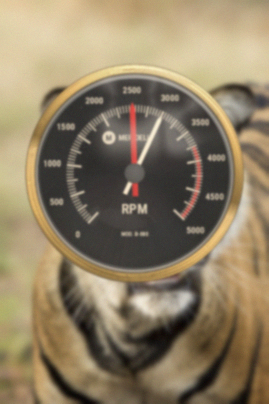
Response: 2500 rpm
